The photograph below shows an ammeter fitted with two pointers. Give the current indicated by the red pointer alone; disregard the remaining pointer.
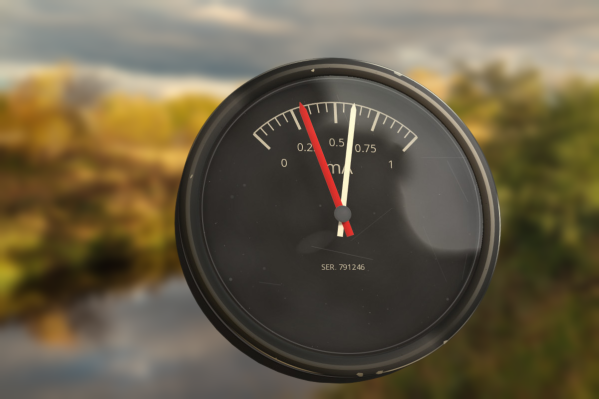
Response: 0.3 mA
